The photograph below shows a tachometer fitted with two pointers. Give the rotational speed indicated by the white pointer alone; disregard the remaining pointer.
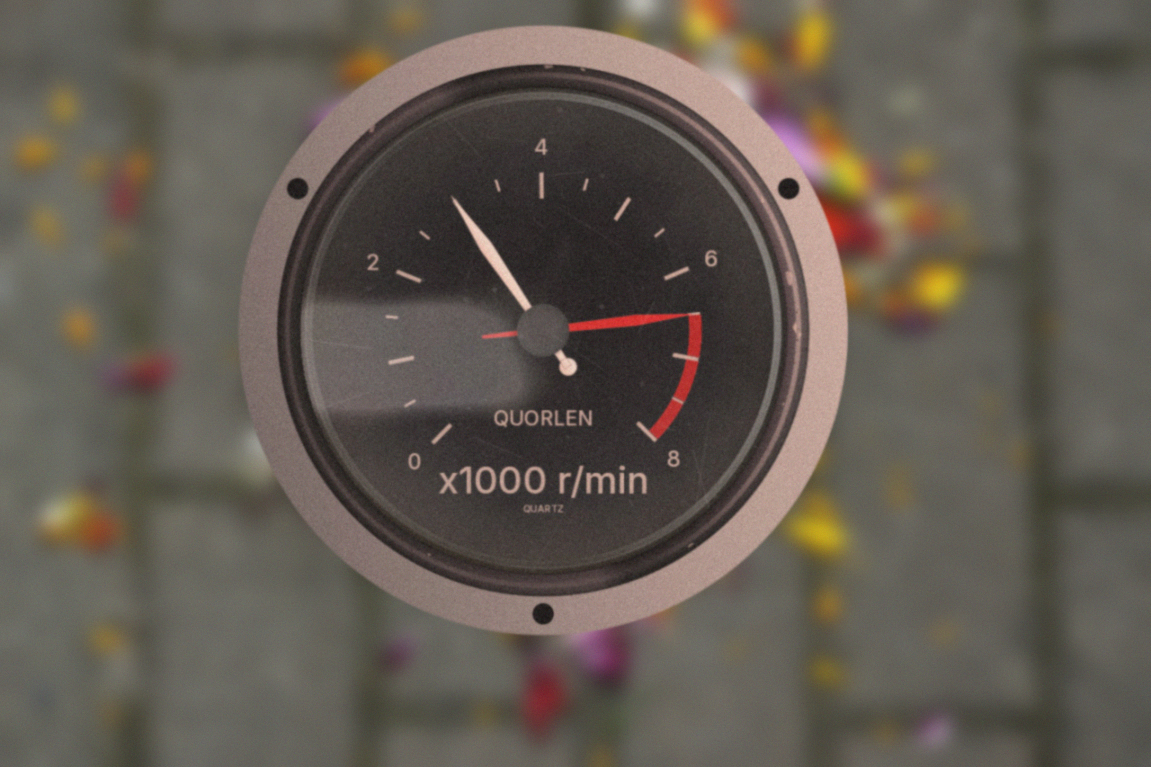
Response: 3000 rpm
